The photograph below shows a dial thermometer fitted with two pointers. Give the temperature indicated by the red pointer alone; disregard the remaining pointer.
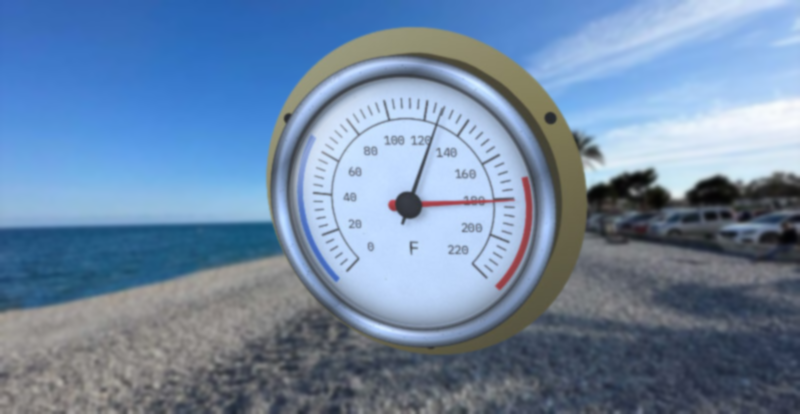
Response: 180 °F
